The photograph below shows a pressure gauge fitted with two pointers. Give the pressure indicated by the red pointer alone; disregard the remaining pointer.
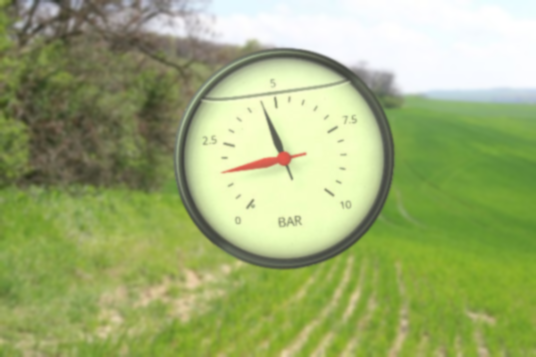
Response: 1.5 bar
